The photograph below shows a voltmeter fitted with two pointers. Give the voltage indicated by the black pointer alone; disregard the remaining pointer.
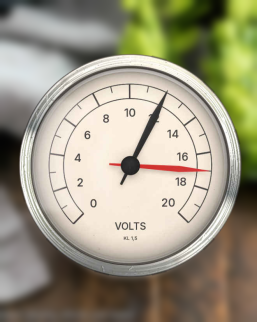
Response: 12 V
